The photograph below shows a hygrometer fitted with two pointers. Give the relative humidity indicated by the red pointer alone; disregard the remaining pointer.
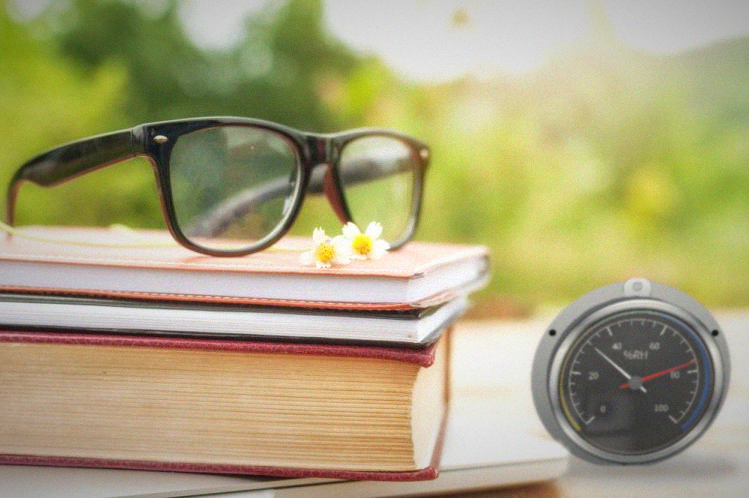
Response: 76 %
